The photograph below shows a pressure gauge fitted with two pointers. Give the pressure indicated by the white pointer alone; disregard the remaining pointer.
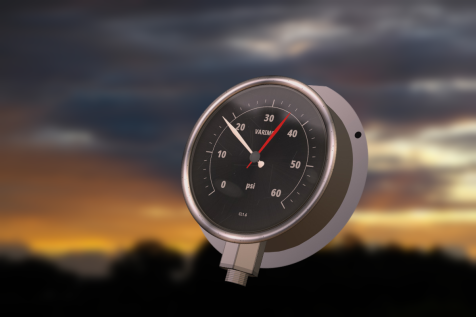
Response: 18 psi
